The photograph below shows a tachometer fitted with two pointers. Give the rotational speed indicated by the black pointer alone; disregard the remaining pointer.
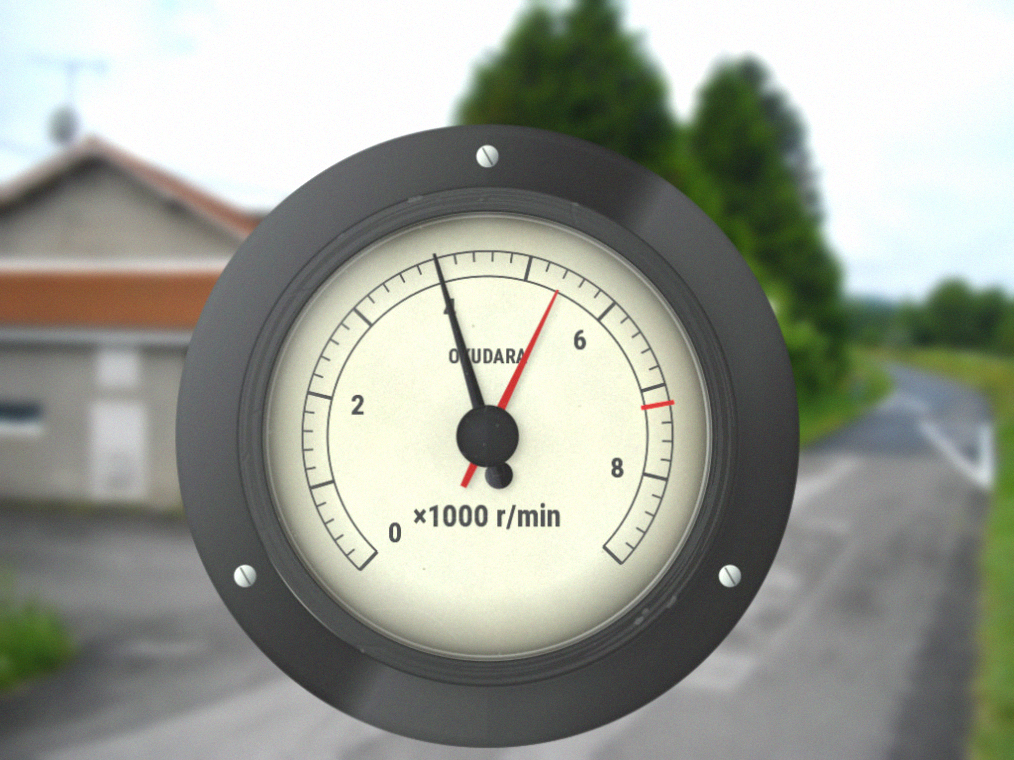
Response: 4000 rpm
